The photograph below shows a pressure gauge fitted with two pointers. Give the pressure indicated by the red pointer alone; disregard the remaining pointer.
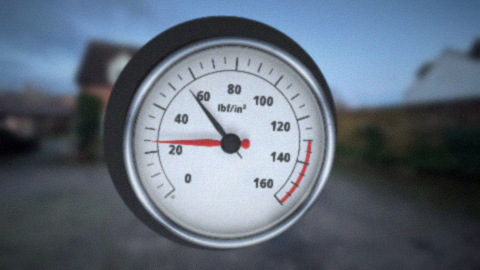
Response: 25 psi
